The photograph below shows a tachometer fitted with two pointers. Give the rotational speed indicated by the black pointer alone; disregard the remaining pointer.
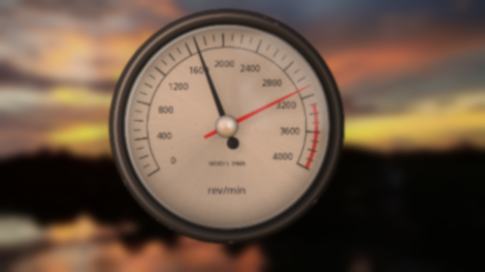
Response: 1700 rpm
